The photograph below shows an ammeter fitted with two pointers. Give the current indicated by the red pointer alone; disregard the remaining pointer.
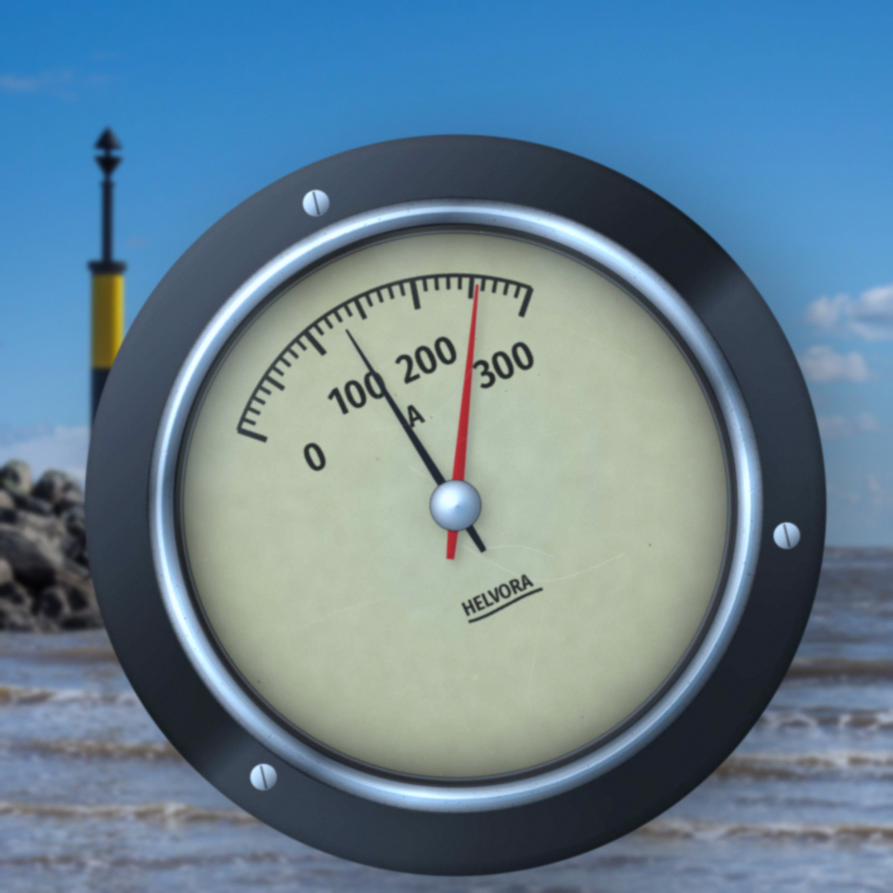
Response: 255 A
